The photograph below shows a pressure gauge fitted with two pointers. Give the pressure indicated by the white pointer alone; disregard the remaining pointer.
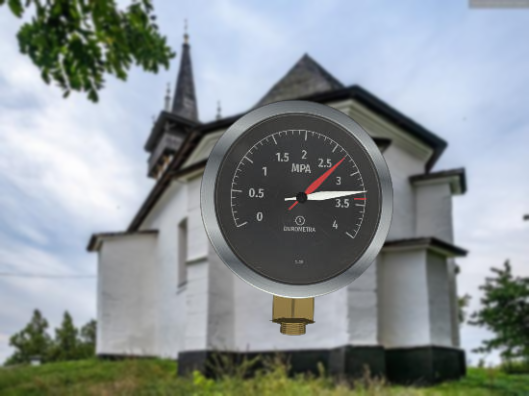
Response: 3.3 MPa
